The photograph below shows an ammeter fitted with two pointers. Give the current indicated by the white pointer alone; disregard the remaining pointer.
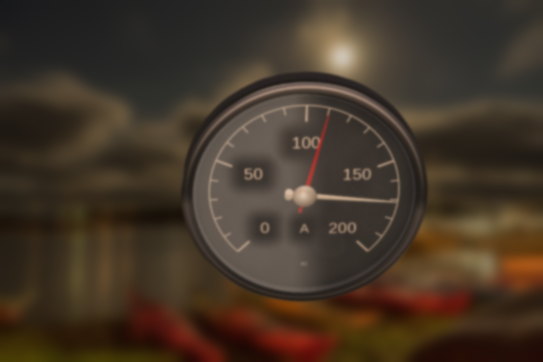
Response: 170 A
